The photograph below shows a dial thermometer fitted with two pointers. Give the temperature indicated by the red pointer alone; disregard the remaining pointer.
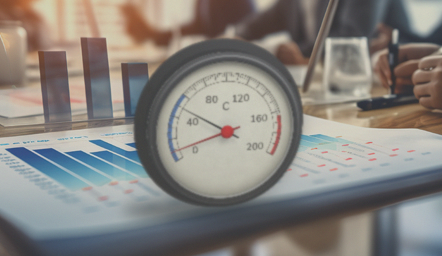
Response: 10 °C
